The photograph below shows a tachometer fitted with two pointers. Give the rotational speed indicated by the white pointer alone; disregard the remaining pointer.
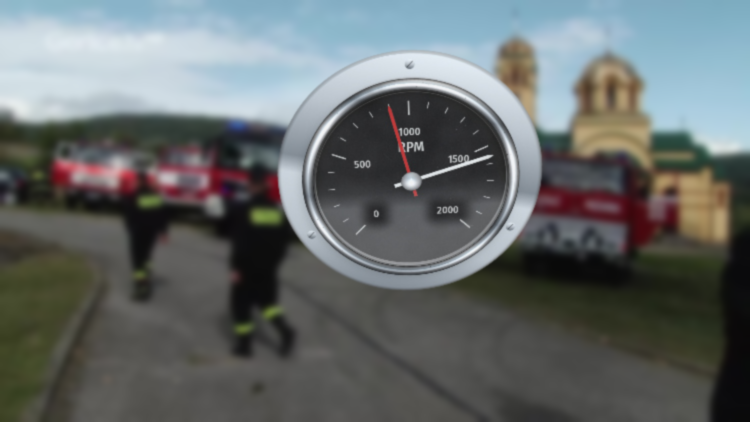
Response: 1550 rpm
